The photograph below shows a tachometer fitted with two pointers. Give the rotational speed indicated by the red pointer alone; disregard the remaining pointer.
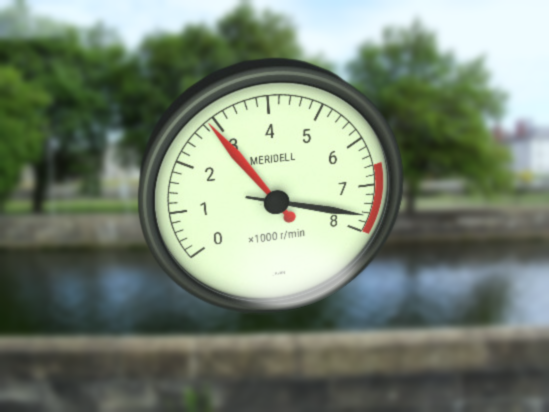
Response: 2900 rpm
